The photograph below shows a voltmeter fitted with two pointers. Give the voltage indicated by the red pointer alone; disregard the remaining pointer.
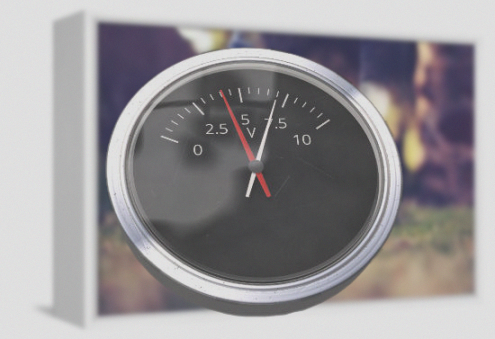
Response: 4 V
